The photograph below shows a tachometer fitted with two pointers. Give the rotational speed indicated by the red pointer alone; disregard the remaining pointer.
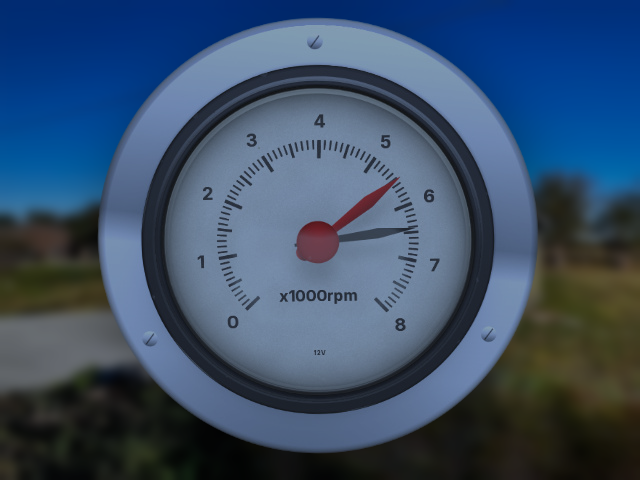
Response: 5500 rpm
